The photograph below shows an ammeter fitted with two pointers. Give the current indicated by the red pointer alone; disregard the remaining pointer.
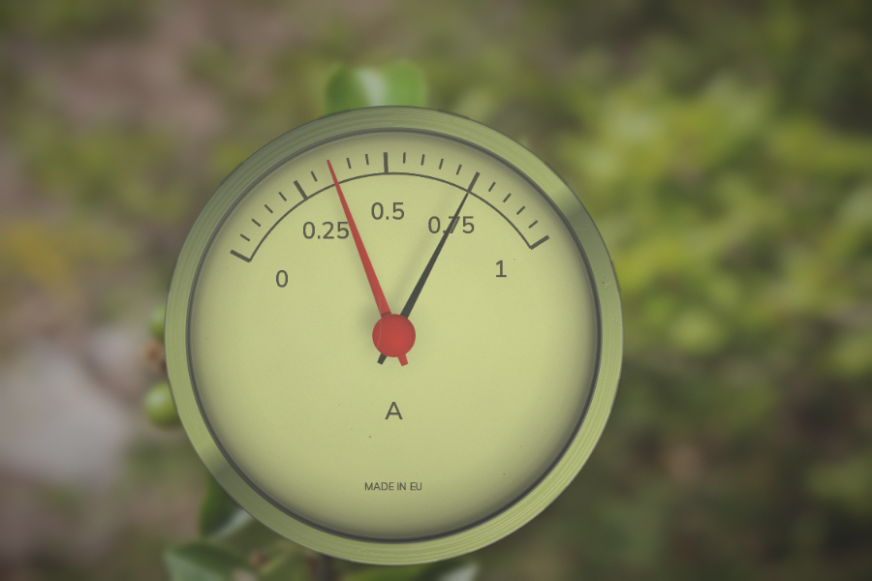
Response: 0.35 A
